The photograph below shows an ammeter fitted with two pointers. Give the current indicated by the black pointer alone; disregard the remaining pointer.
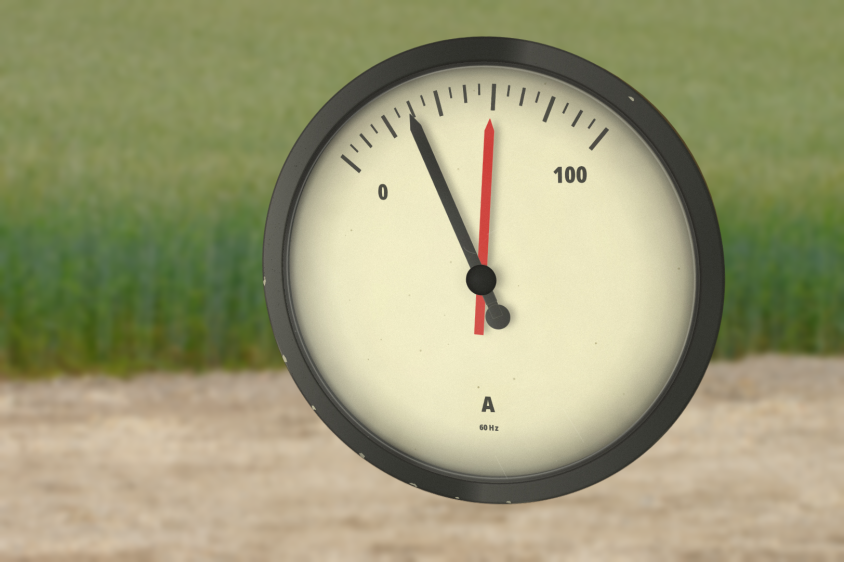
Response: 30 A
